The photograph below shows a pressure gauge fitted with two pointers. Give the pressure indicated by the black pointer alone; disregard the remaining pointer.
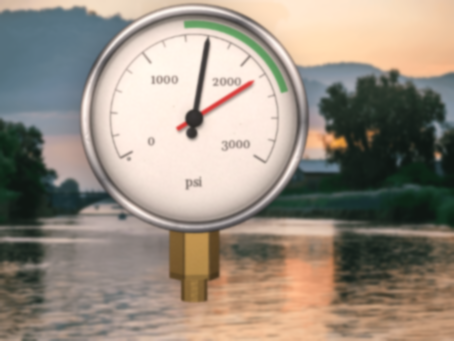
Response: 1600 psi
